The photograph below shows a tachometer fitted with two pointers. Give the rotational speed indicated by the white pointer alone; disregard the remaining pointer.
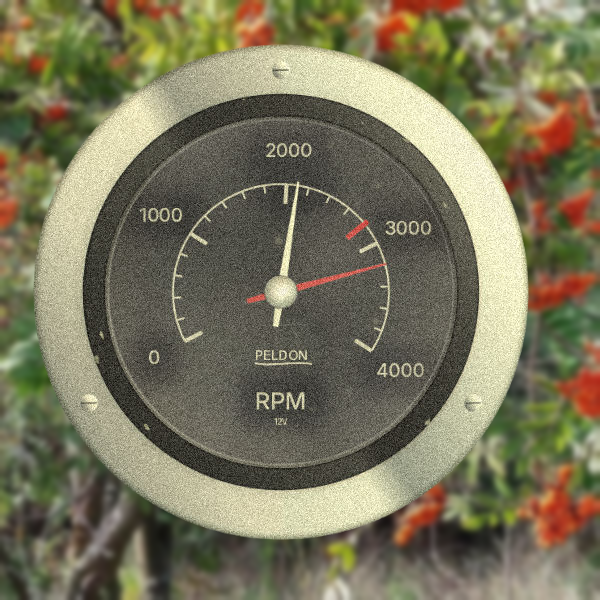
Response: 2100 rpm
